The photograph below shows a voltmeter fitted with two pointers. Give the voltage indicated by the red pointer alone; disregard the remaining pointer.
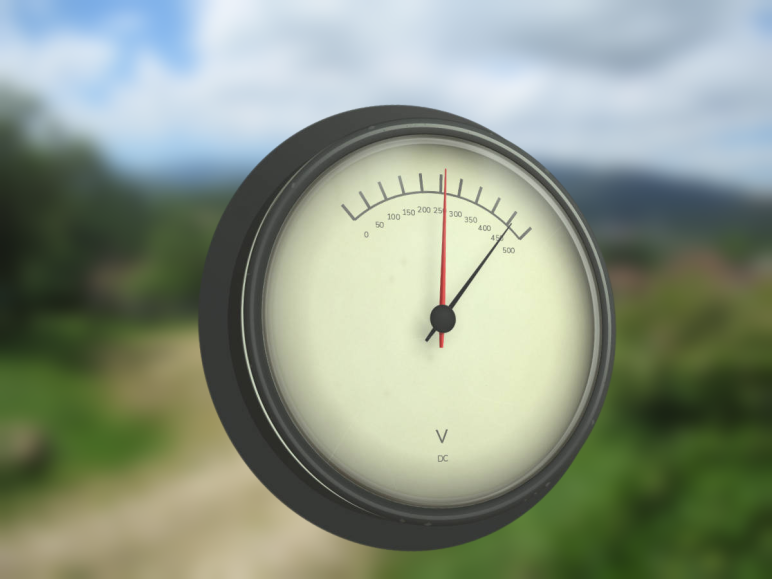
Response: 250 V
